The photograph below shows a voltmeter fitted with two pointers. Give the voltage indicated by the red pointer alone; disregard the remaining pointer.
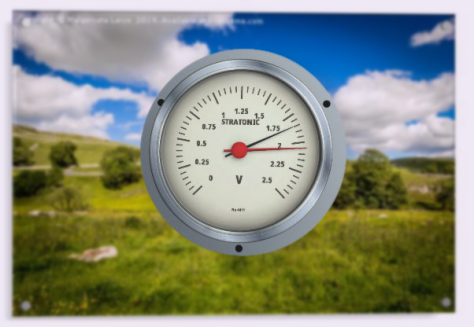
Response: 2.05 V
